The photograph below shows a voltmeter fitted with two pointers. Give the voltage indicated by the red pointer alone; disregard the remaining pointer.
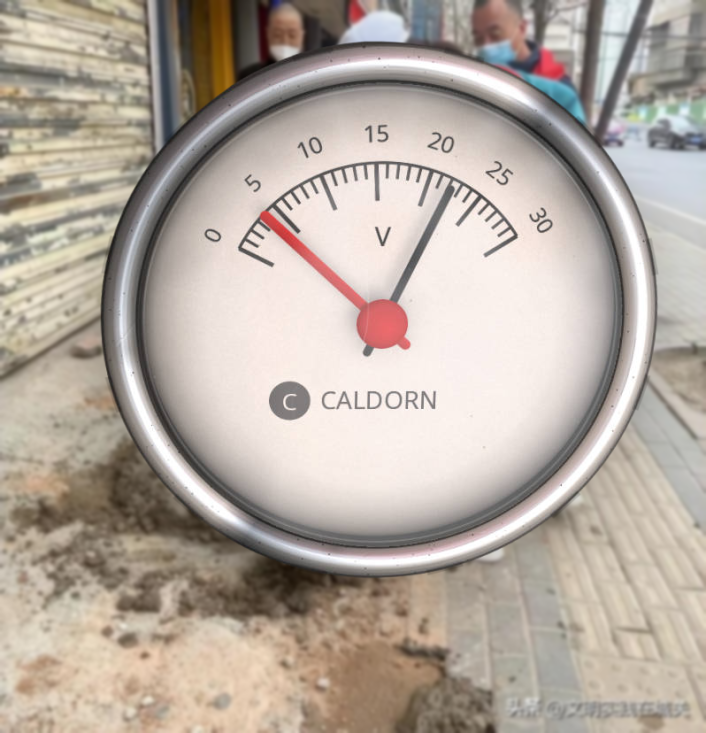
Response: 4 V
